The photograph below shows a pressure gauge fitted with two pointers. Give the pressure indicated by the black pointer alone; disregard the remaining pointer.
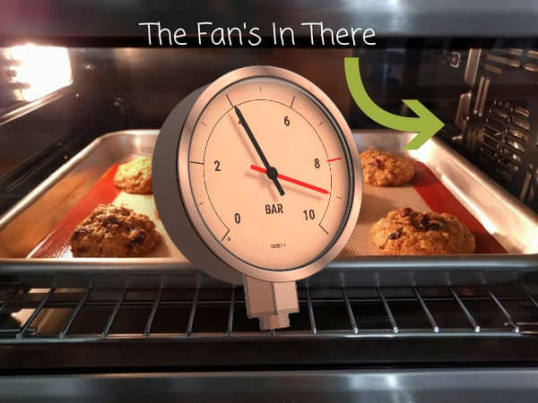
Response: 4 bar
